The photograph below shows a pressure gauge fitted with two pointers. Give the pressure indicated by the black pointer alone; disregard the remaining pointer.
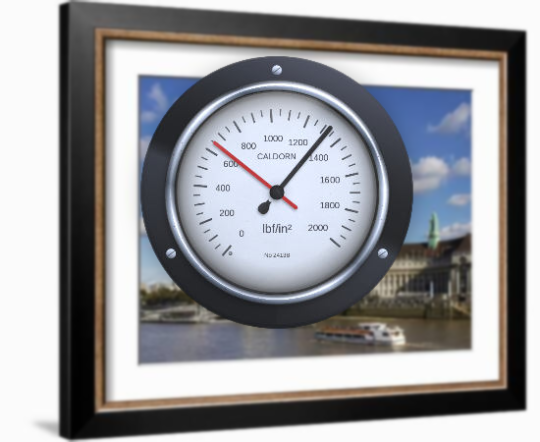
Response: 1325 psi
